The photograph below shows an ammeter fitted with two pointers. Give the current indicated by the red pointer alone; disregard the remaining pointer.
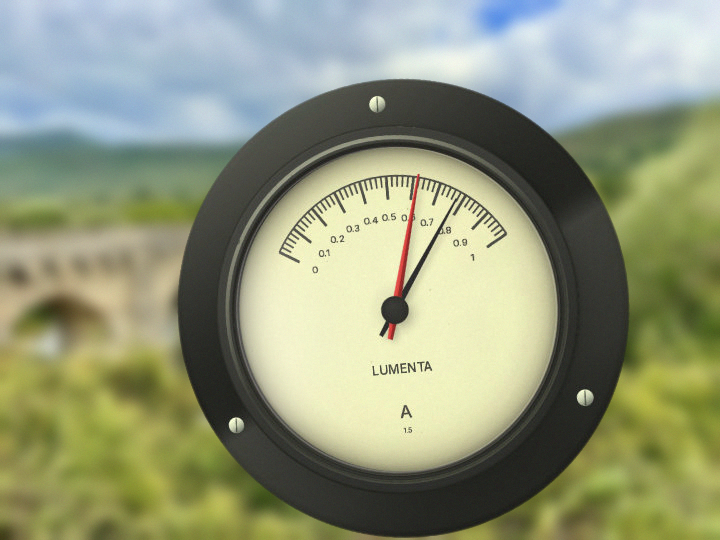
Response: 0.62 A
